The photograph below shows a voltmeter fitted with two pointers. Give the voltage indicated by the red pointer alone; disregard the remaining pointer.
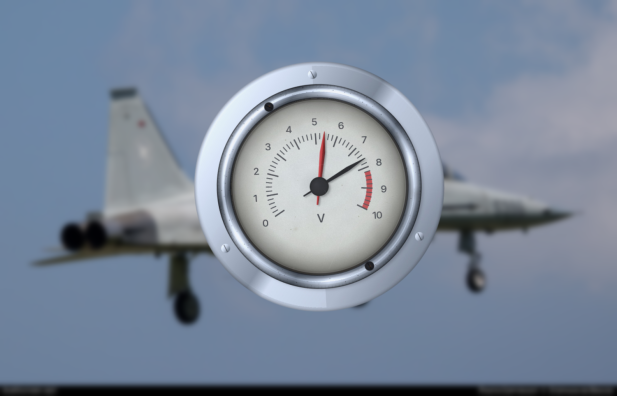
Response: 5.4 V
